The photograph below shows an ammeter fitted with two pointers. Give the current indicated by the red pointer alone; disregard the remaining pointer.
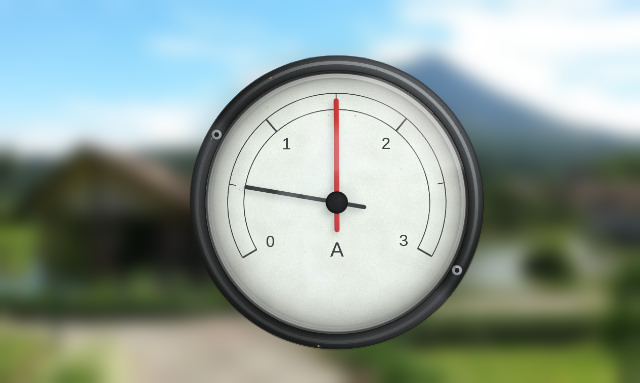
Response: 1.5 A
